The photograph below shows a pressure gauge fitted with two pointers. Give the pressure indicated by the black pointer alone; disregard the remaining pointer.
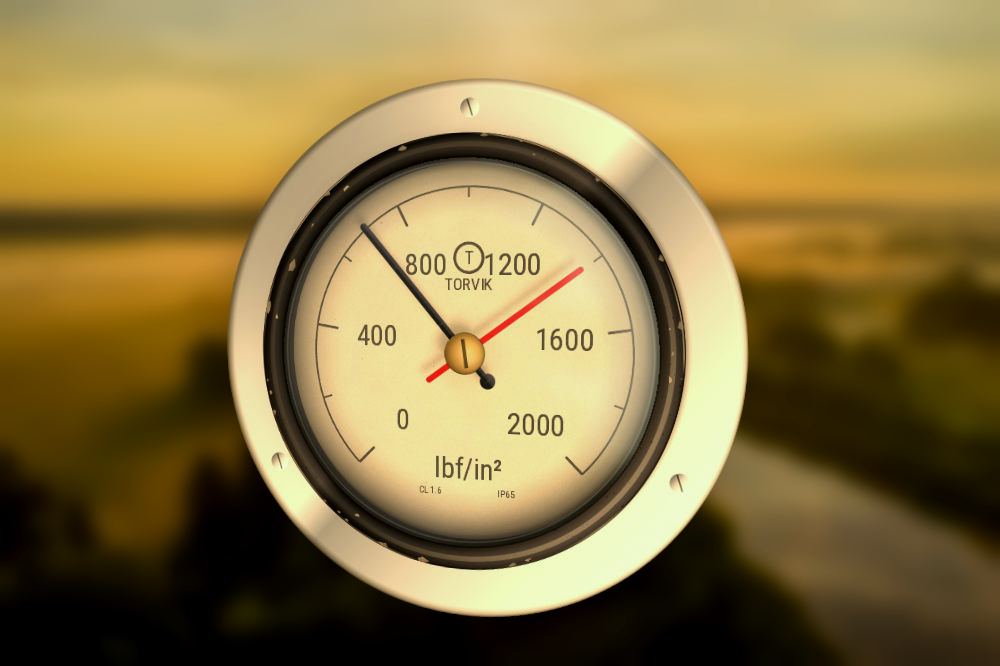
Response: 700 psi
